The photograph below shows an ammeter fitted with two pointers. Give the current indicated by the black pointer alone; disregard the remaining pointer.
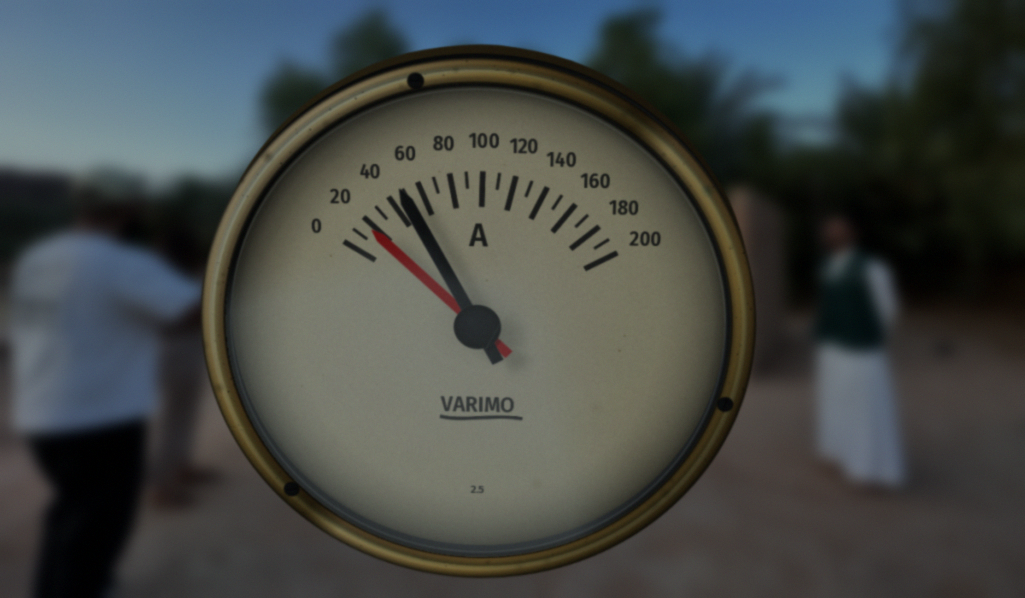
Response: 50 A
